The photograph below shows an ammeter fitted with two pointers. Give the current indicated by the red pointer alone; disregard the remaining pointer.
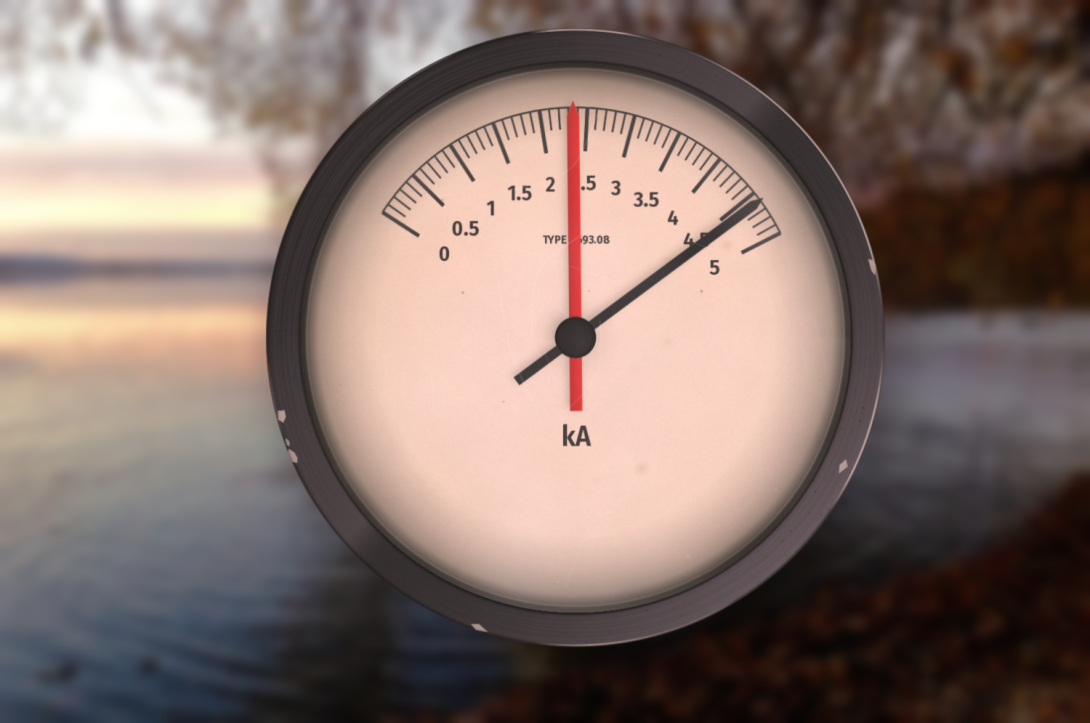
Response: 2.35 kA
